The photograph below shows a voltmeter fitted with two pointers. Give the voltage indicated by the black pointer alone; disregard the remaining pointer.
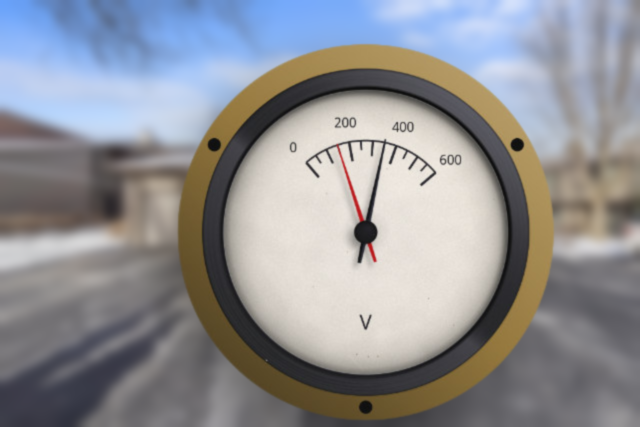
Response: 350 V
